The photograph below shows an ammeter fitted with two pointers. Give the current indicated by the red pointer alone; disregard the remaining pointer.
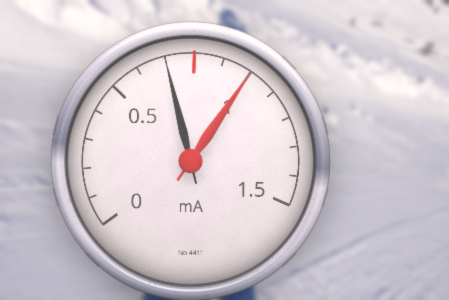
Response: 1 mA
